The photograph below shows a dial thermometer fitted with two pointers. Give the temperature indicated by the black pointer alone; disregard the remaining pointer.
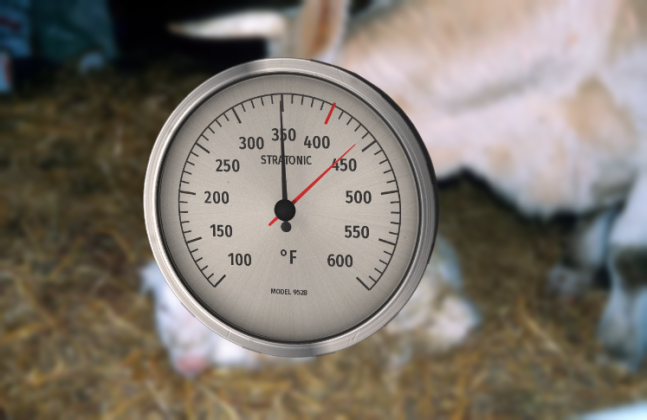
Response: 350 °F
